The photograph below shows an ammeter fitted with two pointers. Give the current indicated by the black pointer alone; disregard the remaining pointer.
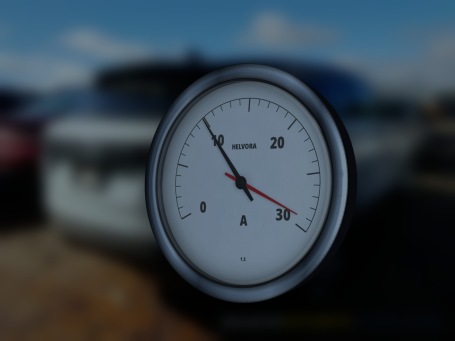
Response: 10 A
